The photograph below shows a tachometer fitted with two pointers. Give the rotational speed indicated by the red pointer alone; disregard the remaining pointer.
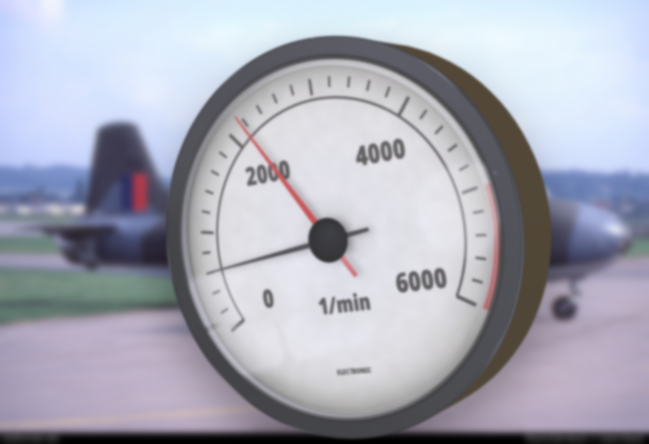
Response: 2200 rpm
